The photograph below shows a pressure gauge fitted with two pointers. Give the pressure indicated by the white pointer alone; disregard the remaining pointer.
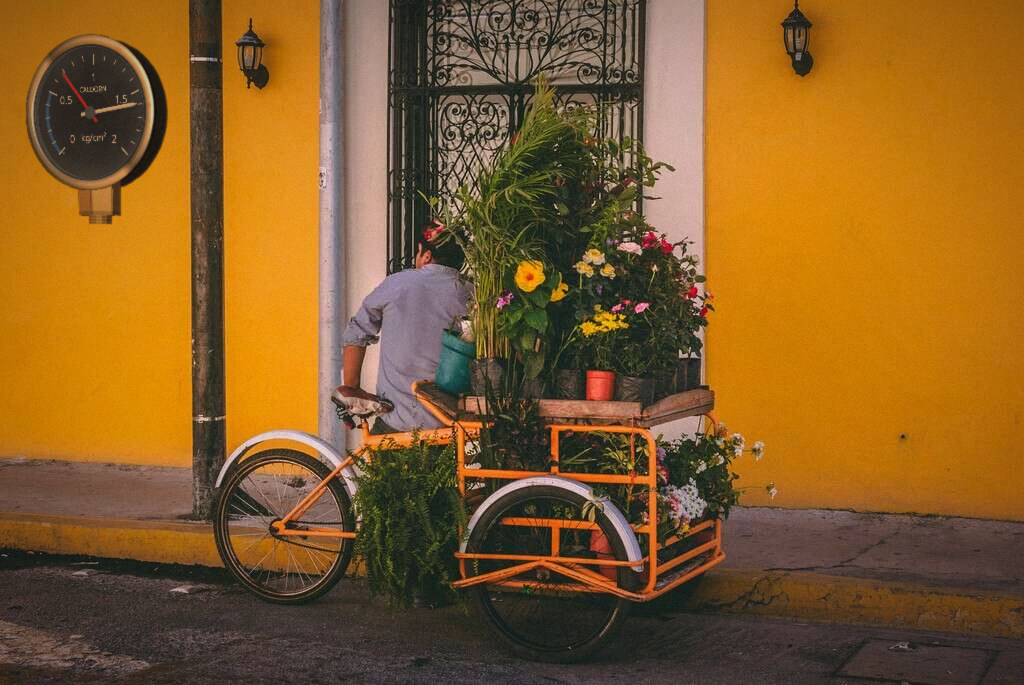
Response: 1.6 kg/cm²
